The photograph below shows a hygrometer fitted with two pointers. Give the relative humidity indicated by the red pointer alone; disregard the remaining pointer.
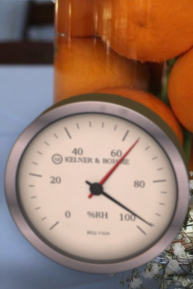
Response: 64 %
